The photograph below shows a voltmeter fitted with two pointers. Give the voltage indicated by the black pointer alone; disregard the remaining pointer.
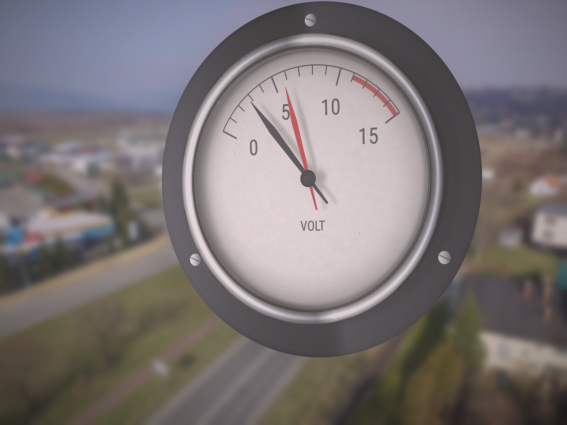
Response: 3 V
